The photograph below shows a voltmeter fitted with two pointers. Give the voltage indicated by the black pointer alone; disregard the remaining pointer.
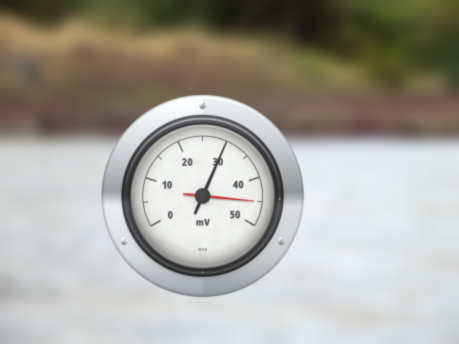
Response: 30 mV
